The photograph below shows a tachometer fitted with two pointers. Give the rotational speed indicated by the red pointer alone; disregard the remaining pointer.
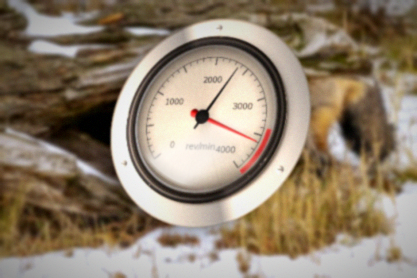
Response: 3600 rpm
